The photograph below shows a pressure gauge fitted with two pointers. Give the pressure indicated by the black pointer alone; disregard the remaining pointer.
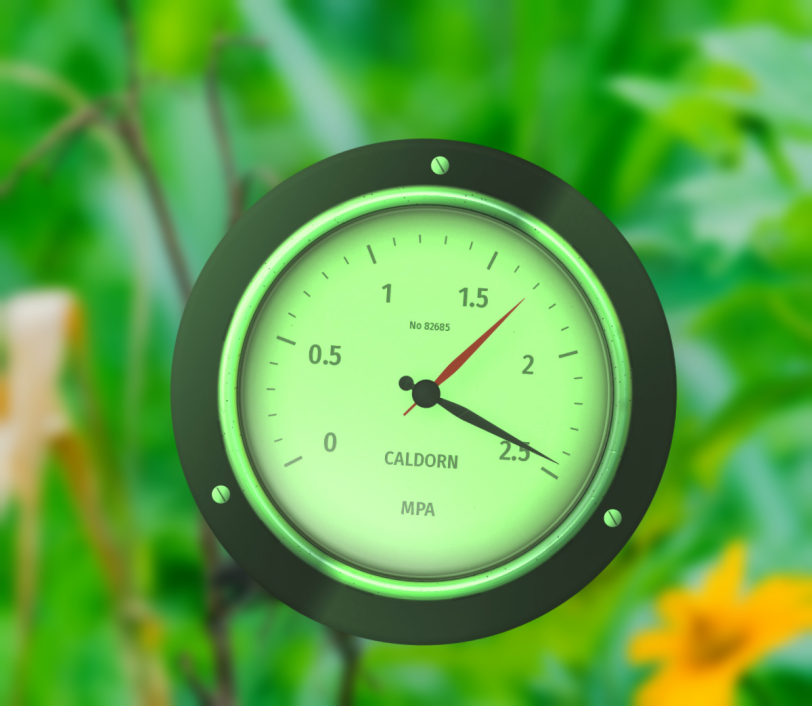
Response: 2.45 MPa
